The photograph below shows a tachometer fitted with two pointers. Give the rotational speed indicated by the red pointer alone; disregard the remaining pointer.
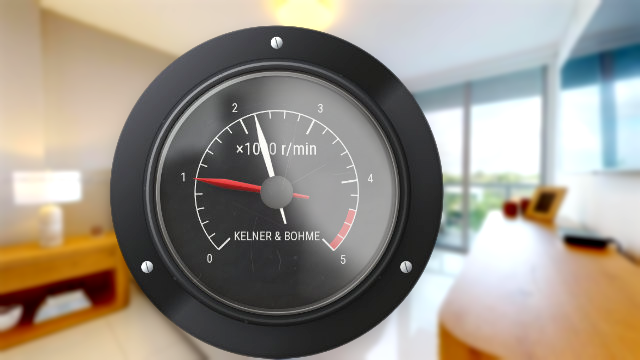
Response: 1000 rpm
